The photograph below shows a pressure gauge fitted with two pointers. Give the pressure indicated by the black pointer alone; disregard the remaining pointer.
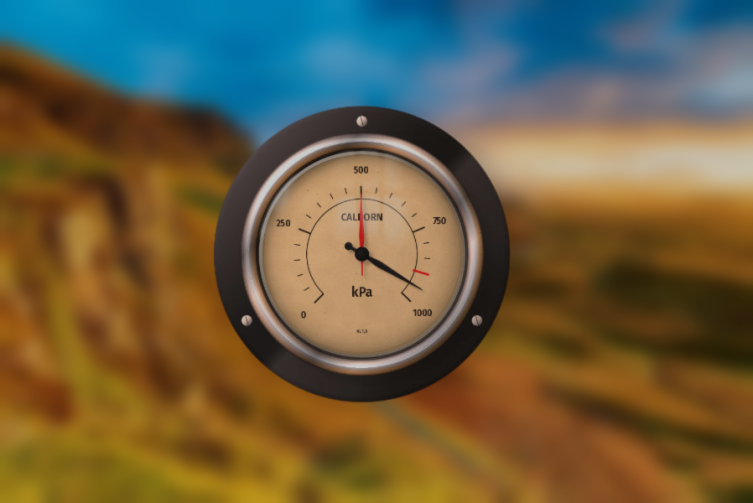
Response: 950 kPa
